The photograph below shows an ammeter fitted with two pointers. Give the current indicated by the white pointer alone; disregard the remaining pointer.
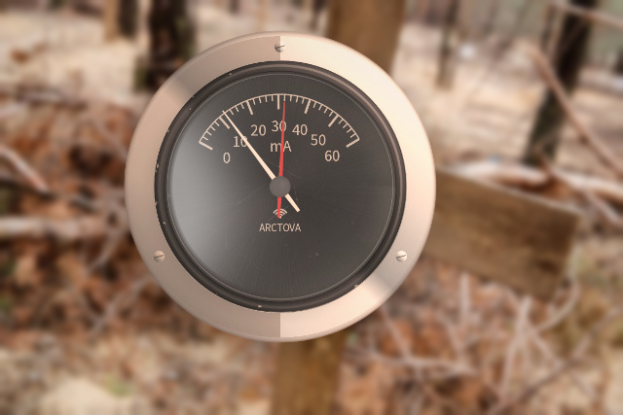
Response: 12 mA
